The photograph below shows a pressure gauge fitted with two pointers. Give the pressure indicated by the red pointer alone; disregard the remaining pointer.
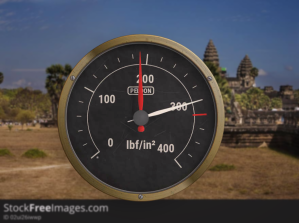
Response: 190 psi
